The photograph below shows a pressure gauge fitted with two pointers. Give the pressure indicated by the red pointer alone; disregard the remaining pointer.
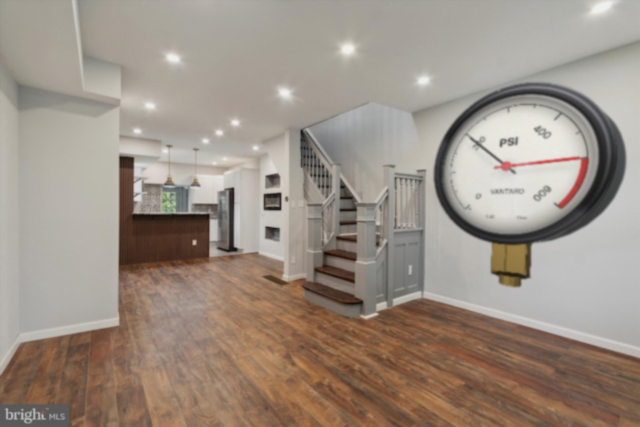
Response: 500 psi
